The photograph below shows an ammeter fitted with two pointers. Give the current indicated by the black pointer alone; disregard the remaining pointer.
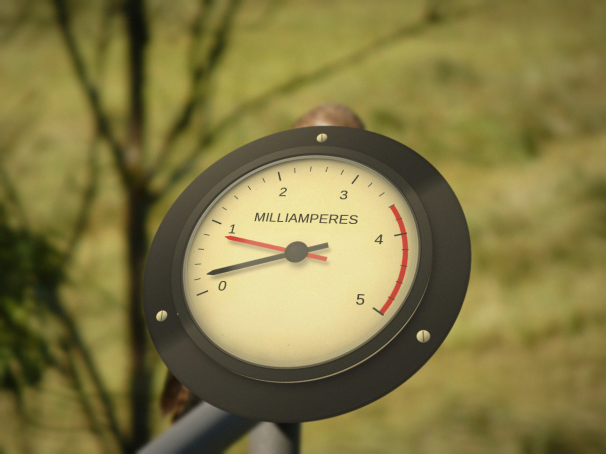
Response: 0.2 mA
